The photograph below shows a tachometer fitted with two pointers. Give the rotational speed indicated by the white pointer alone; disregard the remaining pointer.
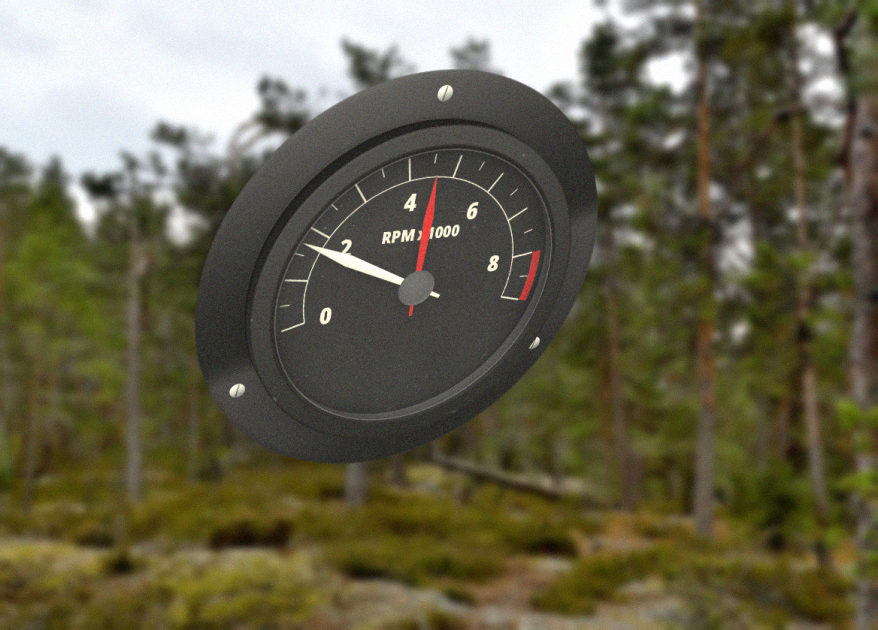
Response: 1750 rpm
